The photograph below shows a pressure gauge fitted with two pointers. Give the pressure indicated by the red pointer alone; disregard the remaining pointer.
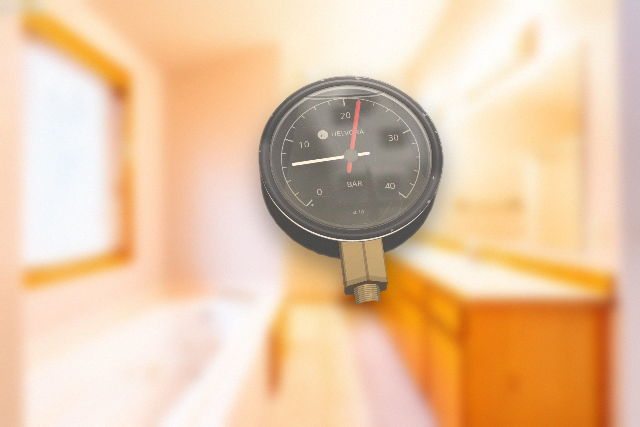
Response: 22 bar
